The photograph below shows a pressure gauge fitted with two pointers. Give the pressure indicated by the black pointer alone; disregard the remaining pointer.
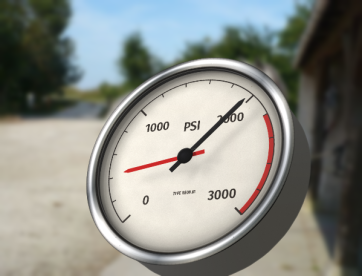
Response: 2000 psi
